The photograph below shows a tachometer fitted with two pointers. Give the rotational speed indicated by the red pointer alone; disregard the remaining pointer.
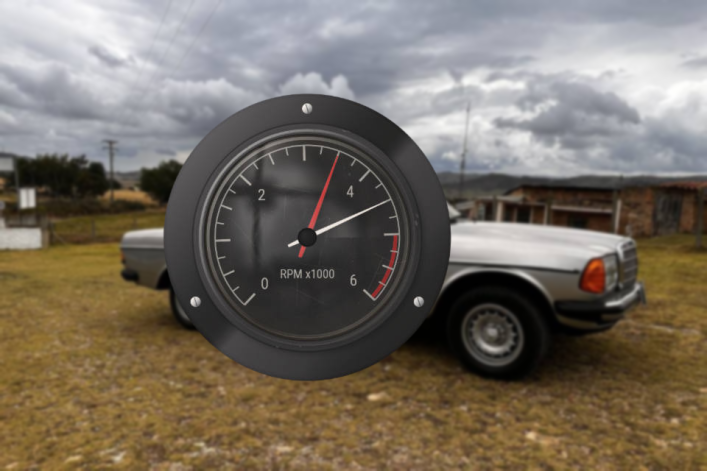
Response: 3500 rpm
